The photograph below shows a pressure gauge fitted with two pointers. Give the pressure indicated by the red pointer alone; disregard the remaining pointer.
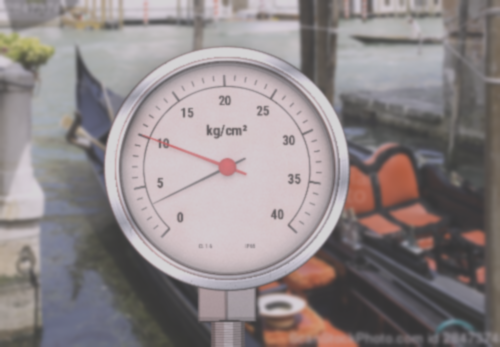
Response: 10 kg/cm²
